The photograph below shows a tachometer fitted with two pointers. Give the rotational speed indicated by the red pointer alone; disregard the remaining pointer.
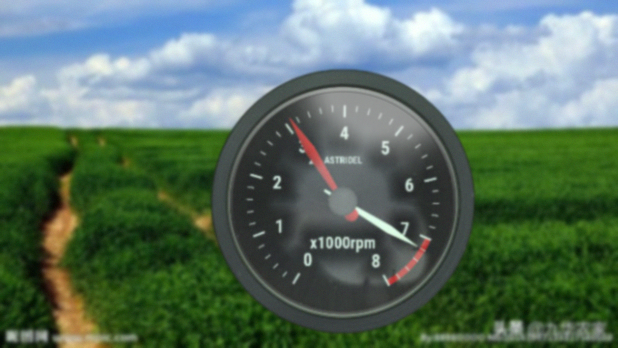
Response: 3100 rpm
